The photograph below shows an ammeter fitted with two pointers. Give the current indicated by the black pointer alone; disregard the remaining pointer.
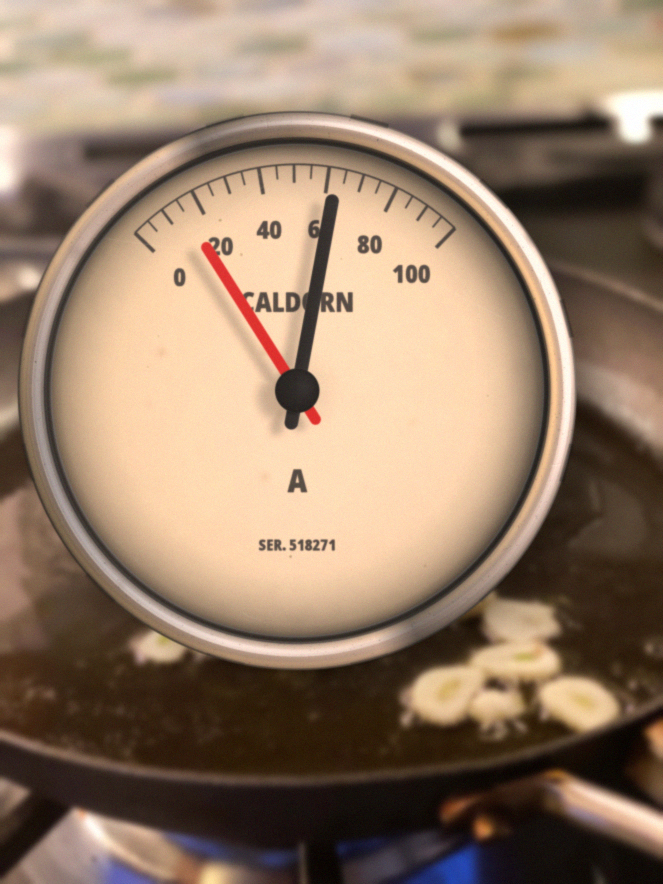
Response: 62.5 A
